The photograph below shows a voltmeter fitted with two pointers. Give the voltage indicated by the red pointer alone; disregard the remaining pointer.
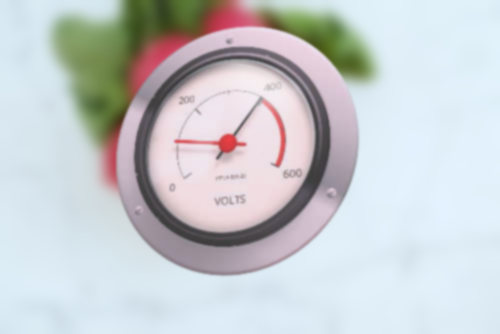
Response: 100 V
